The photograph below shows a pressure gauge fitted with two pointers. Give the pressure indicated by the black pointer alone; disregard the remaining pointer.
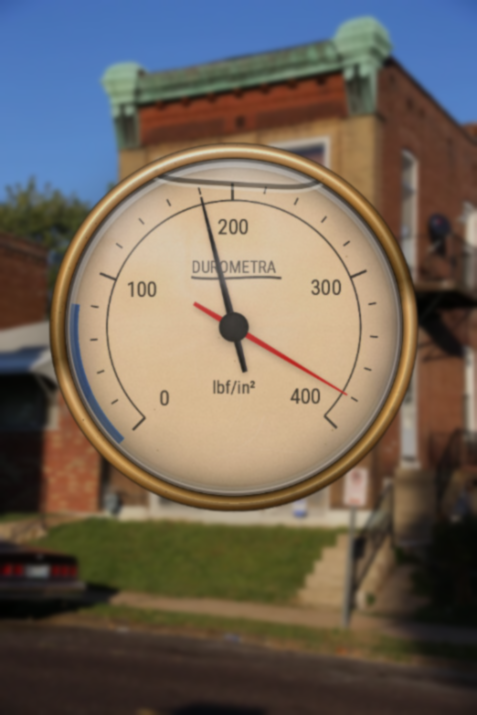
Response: 180 psi
